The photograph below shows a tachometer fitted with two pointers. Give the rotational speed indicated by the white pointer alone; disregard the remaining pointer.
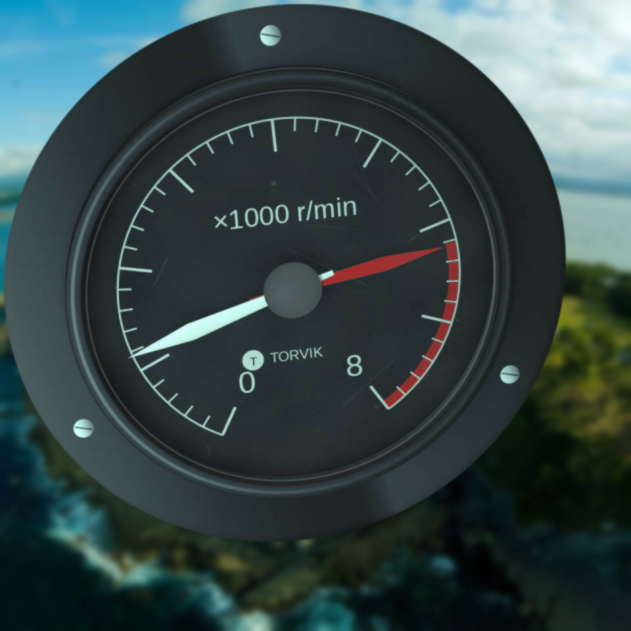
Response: 1200 rpm
